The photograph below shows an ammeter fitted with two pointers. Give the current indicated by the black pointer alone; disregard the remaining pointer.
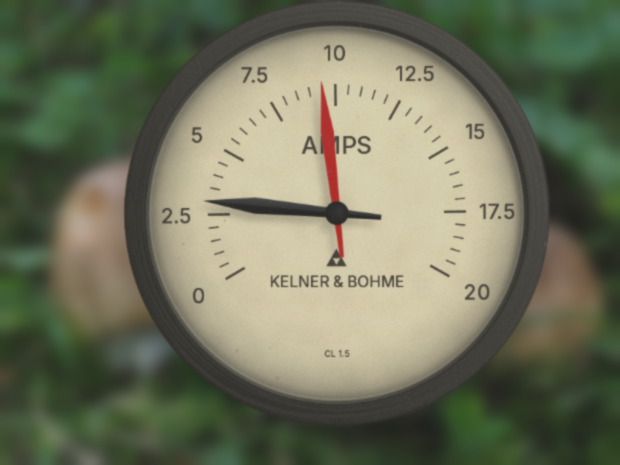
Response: 3 A
